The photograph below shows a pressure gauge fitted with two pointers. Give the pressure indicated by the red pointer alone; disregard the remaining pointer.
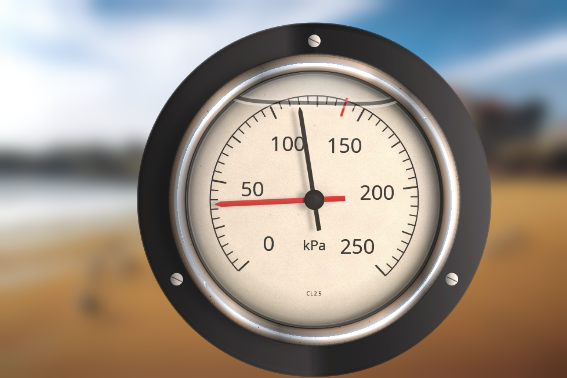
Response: 37.5 kPa
